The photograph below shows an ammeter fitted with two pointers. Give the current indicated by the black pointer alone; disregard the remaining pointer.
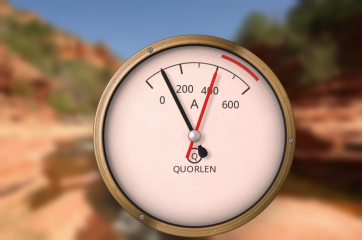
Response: 100 A
